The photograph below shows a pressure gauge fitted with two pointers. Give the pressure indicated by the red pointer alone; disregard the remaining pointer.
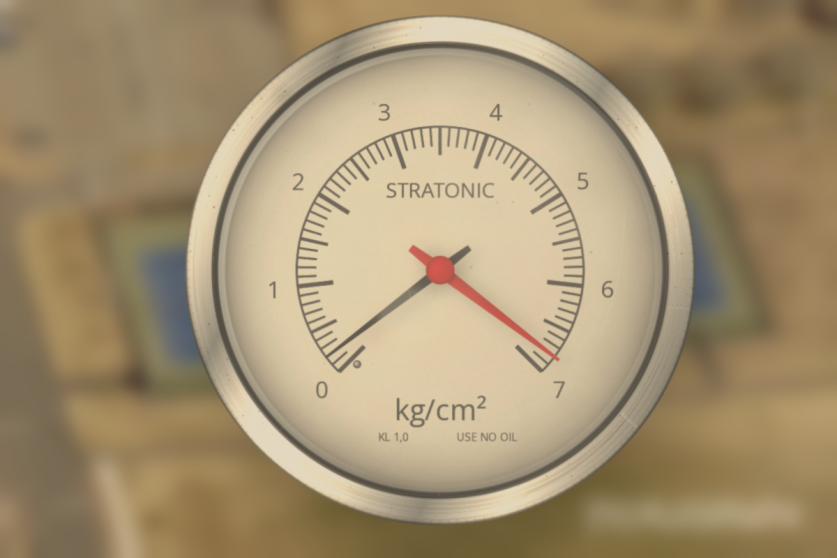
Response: 6.8 kg/cm²
